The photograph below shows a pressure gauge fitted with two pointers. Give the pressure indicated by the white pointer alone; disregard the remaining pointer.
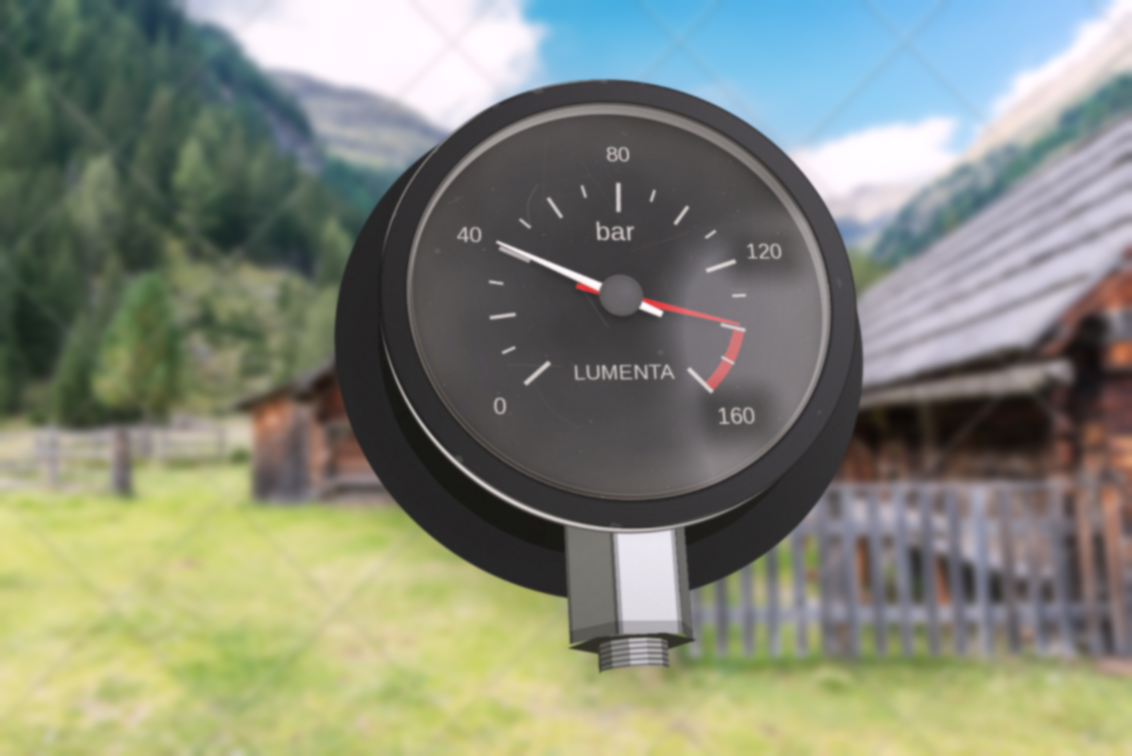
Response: 40 bar
